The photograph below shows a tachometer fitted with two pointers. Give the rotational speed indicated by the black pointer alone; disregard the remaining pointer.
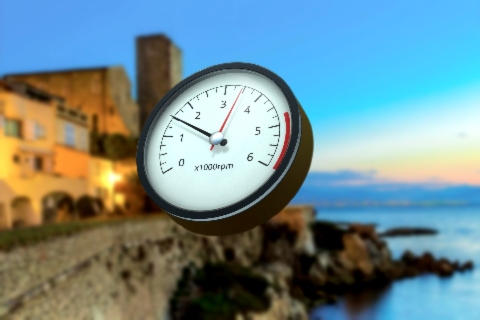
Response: 1500 rpm
